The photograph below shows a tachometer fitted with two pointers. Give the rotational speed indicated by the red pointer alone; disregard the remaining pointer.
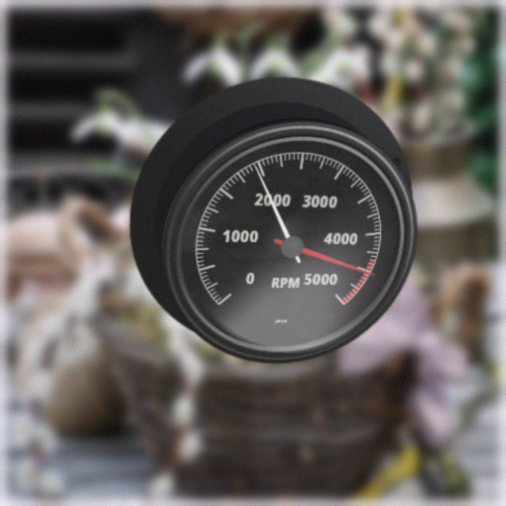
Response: 4500 rpm
